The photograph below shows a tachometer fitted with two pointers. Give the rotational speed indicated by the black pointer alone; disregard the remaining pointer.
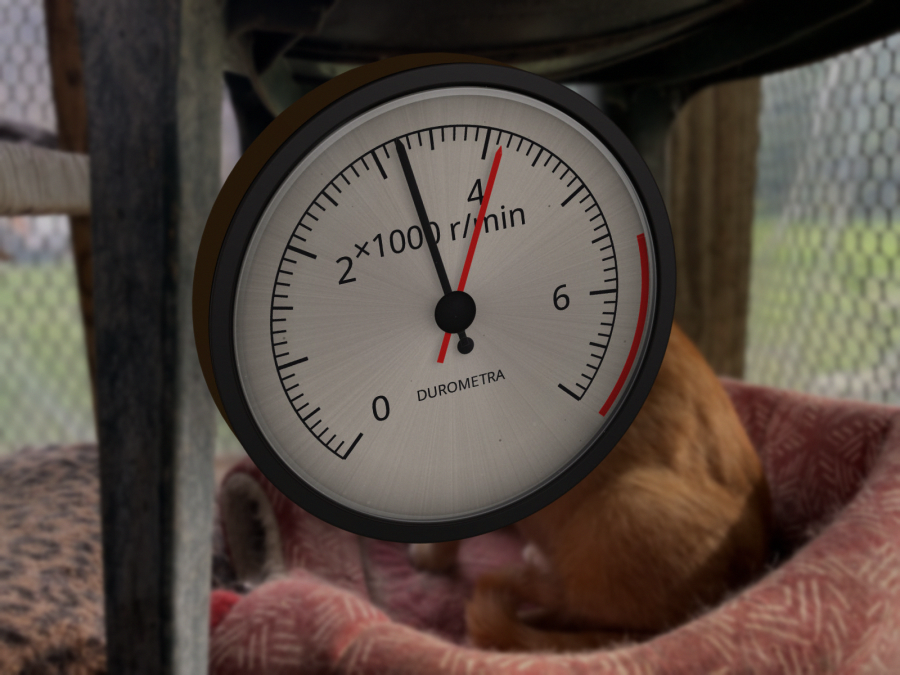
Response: 3200 rpm
